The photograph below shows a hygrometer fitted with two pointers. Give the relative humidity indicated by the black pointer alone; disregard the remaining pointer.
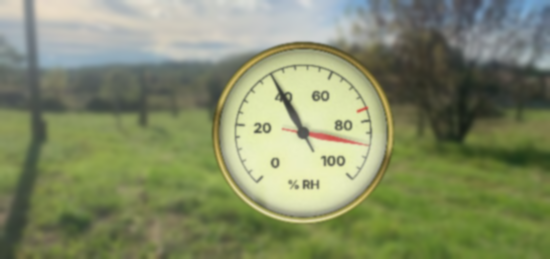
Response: 40 %
